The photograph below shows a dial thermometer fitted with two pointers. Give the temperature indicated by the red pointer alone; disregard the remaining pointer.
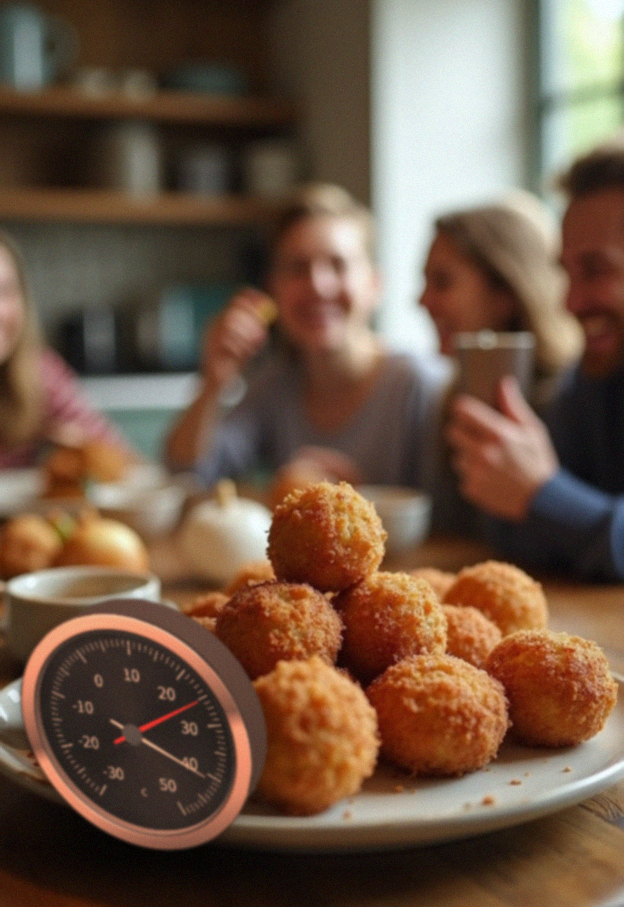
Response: 25 °C
